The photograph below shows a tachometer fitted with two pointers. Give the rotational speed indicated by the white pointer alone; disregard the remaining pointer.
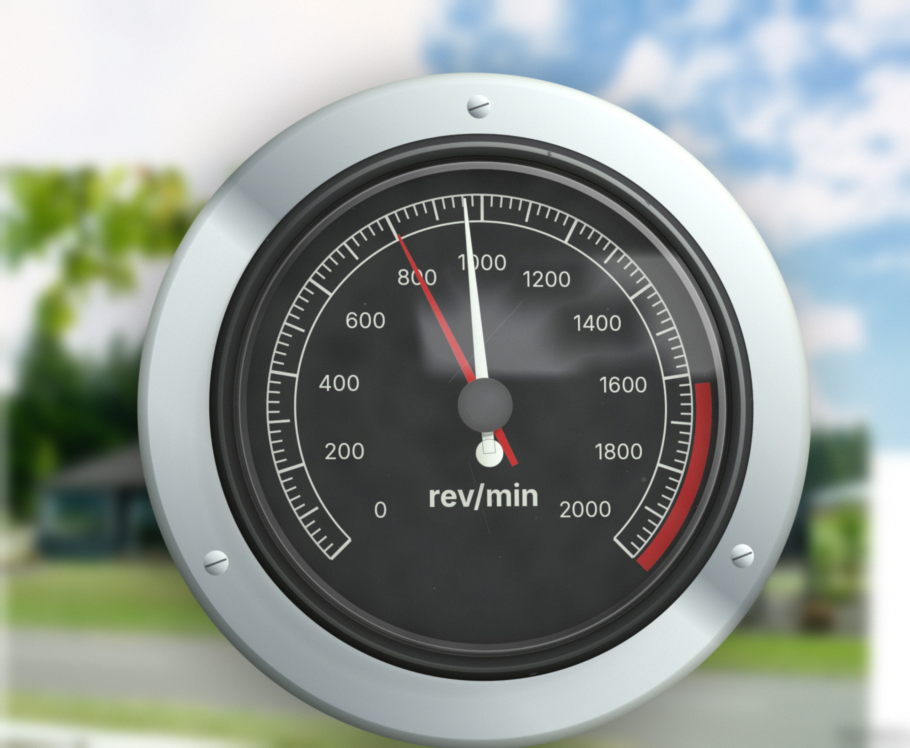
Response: 960 rpm
